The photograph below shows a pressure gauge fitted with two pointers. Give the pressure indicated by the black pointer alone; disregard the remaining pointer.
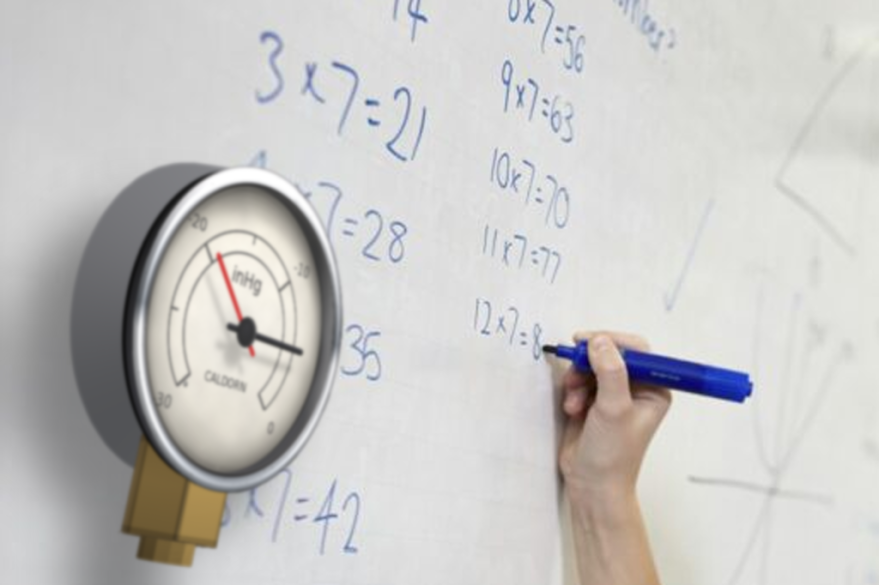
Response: -5 inHg
